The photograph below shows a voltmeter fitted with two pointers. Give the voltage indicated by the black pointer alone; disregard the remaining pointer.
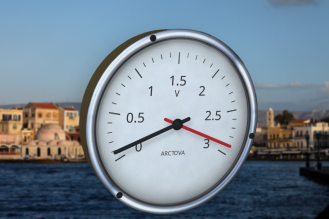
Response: 0.1 V
